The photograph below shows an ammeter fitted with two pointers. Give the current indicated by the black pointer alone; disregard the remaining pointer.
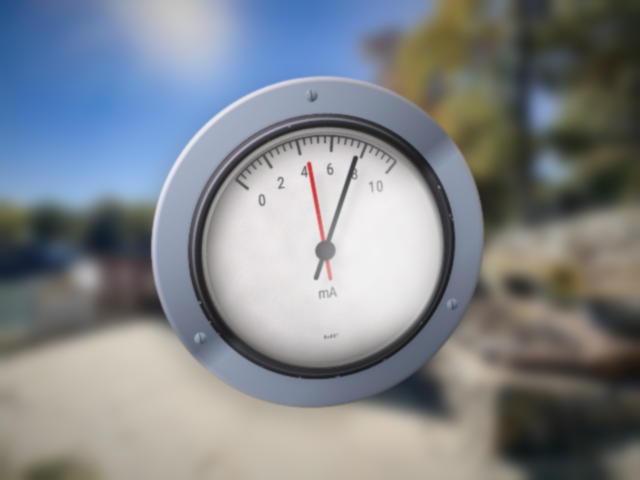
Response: 7.6 mA
